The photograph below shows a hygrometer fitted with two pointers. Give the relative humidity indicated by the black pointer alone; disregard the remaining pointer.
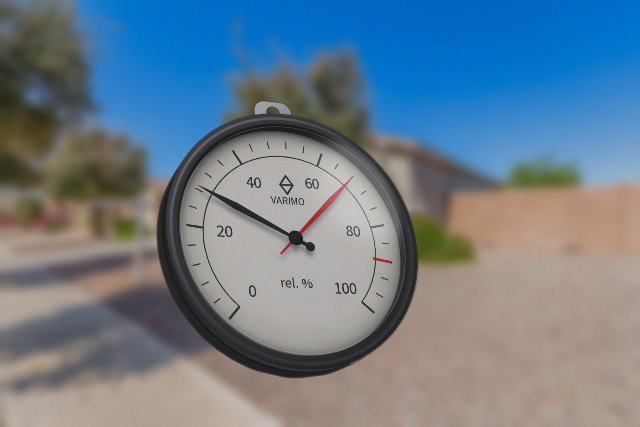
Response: 28 %
